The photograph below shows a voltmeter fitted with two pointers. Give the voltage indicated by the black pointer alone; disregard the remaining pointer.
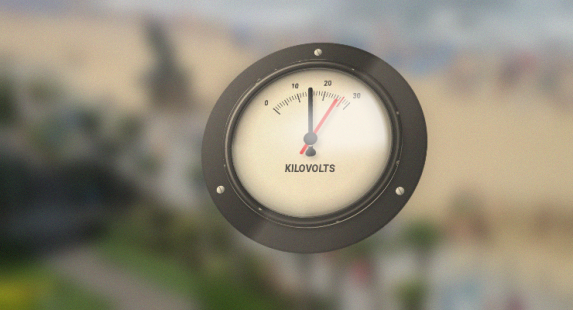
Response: 15 kV
